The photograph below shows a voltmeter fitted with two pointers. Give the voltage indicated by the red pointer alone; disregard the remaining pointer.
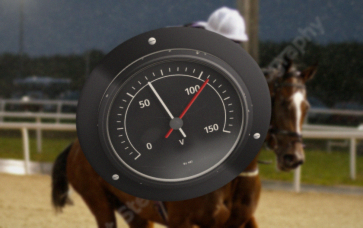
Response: 105 V
